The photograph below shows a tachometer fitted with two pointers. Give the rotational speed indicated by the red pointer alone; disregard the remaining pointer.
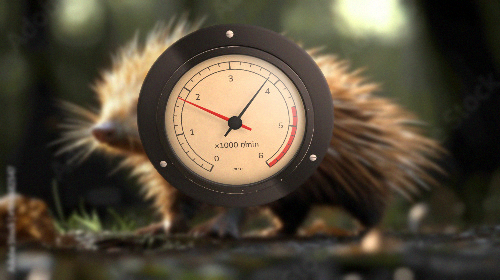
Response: 1800 rpm
